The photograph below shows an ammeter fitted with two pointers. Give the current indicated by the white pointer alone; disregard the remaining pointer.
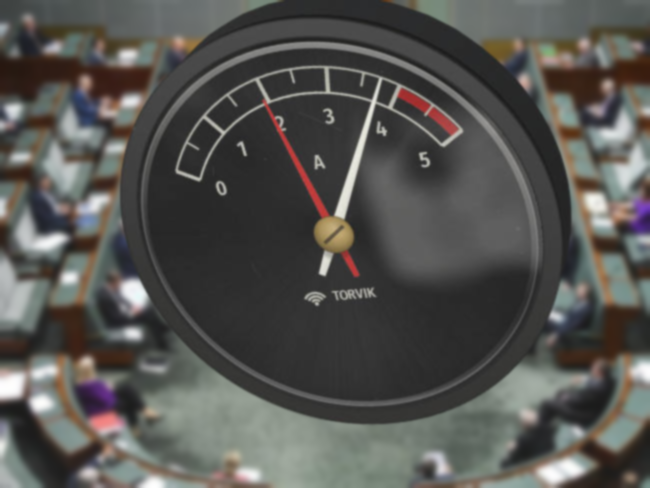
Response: 3.75 A
